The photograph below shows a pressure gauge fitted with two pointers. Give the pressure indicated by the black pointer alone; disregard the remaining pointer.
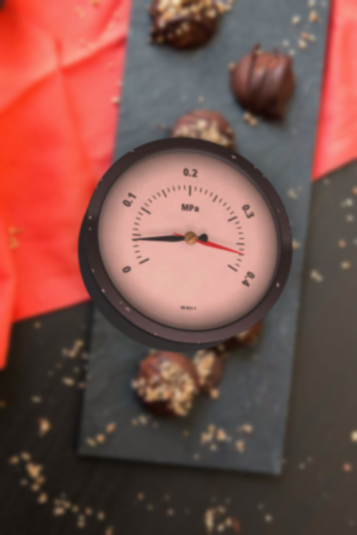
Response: 0.04 MPa
